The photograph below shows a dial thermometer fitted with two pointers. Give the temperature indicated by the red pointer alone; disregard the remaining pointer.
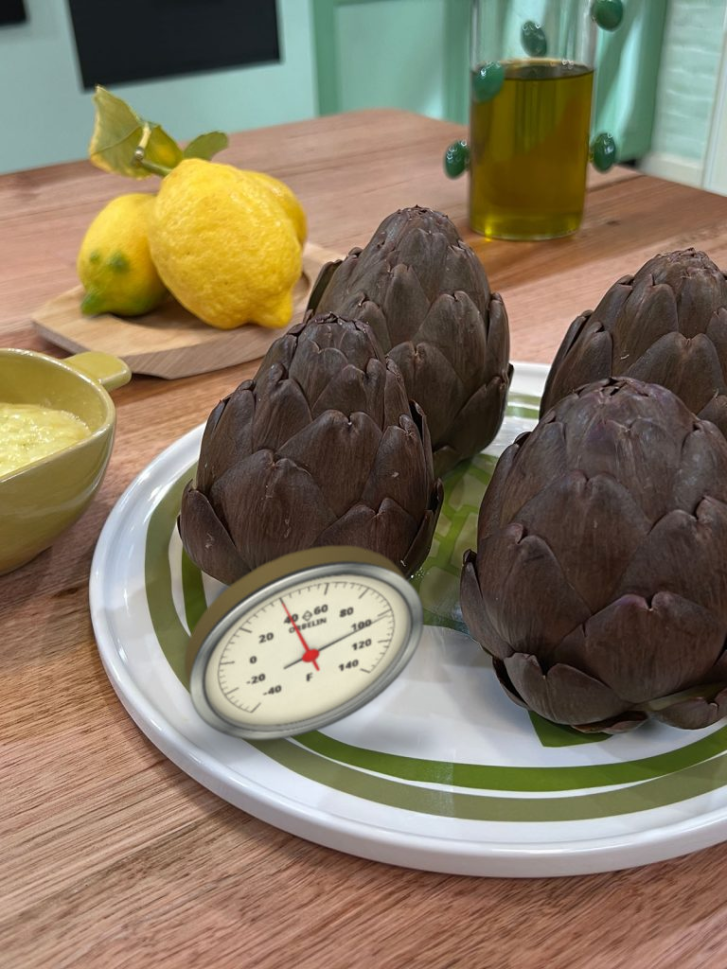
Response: 40 °F
